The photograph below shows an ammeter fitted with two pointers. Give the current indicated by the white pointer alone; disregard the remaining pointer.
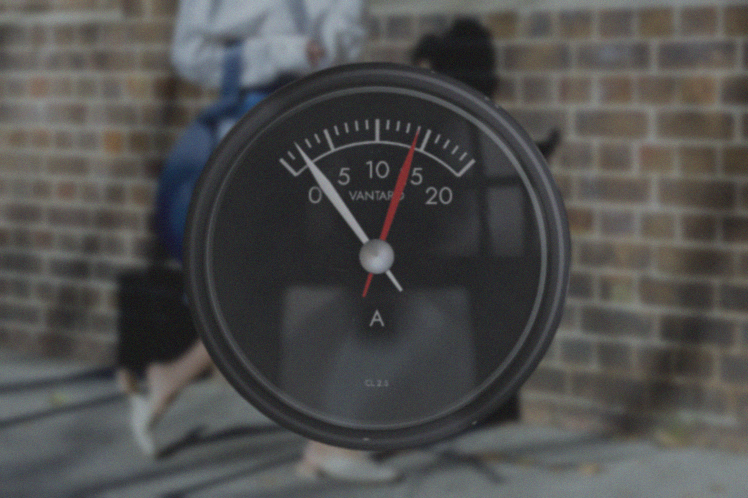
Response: 2 A
